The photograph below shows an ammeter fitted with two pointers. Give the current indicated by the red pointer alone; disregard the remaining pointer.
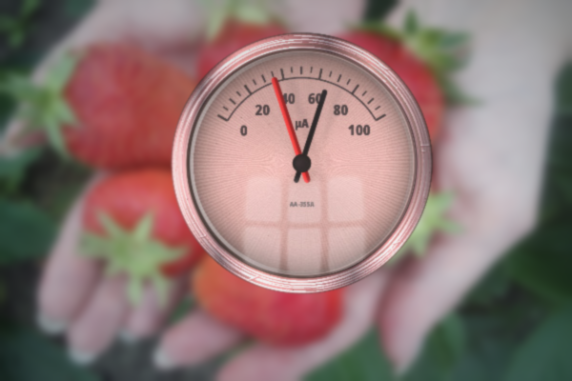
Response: 35 µA
